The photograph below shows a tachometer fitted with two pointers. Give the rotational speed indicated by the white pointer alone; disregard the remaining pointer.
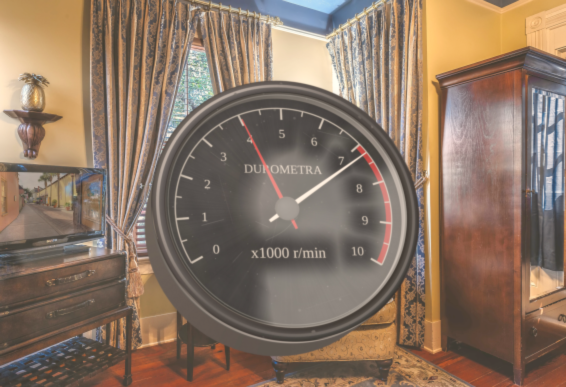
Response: 7250 rpm
